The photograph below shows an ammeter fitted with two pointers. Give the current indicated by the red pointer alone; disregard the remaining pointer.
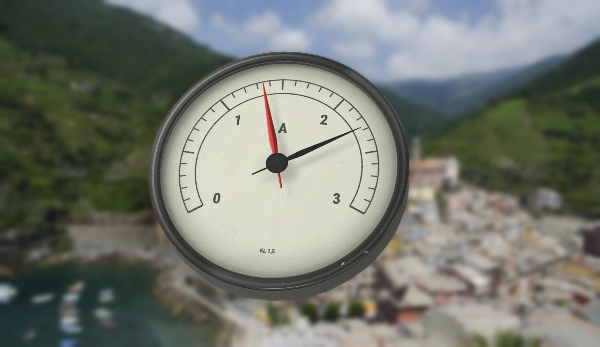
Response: 1.35 A
